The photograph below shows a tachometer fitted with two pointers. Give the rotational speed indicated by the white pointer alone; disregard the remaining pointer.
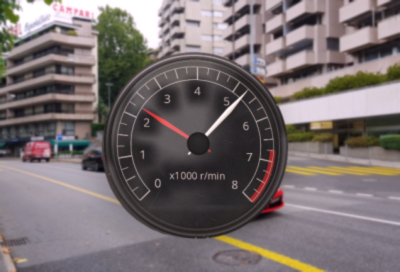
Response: 5250 rpm
